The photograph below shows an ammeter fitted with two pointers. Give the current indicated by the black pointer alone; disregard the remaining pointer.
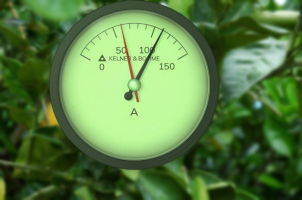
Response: 110 A
